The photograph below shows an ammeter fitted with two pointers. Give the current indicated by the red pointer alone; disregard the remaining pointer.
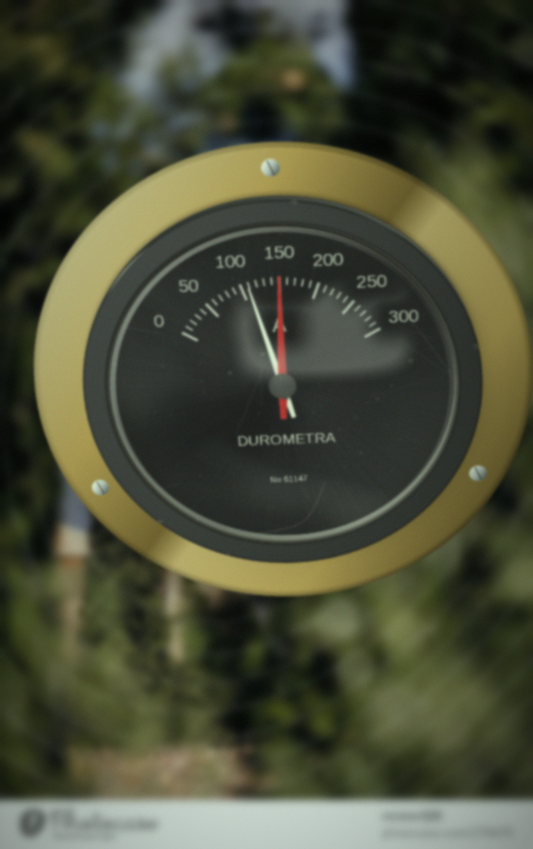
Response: 150 A
